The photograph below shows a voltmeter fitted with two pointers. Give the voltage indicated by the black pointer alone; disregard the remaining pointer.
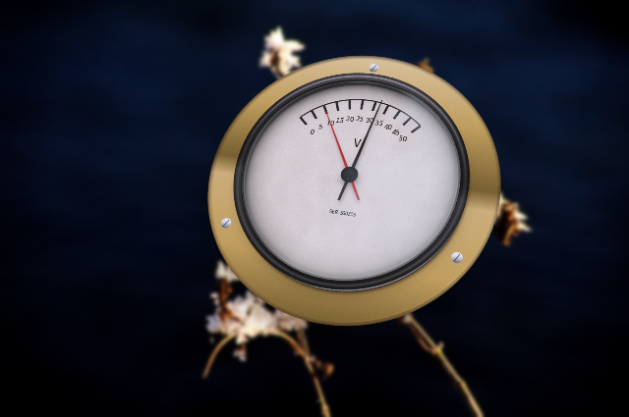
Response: 32.5 V
